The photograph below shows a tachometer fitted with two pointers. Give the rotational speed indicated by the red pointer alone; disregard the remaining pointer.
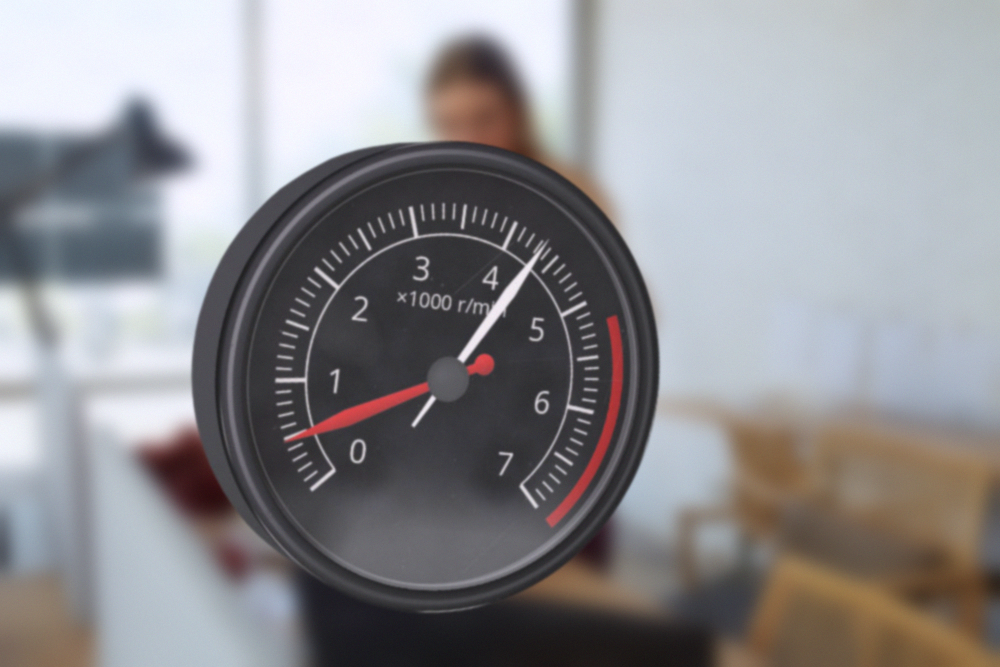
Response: 500 rpm
